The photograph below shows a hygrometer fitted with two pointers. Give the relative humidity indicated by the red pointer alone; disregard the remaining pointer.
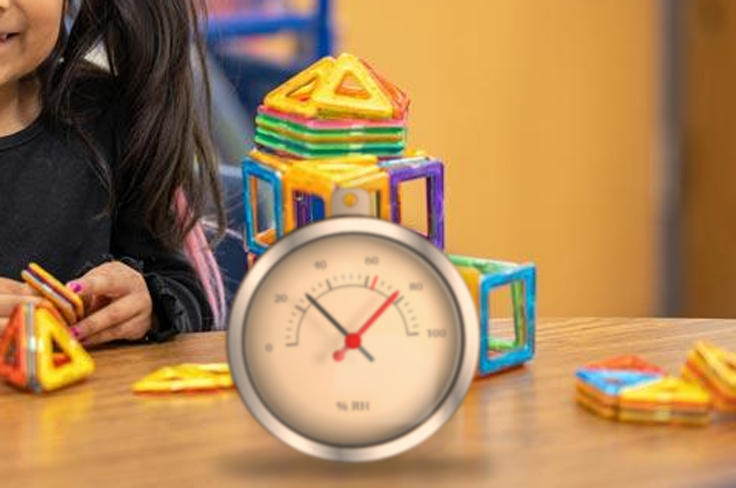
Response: 76 %
